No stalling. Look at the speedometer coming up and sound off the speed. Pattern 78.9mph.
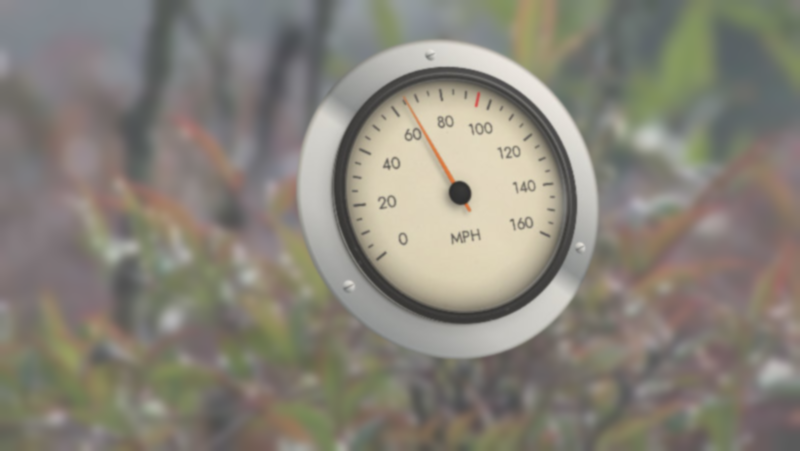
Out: 65mph
